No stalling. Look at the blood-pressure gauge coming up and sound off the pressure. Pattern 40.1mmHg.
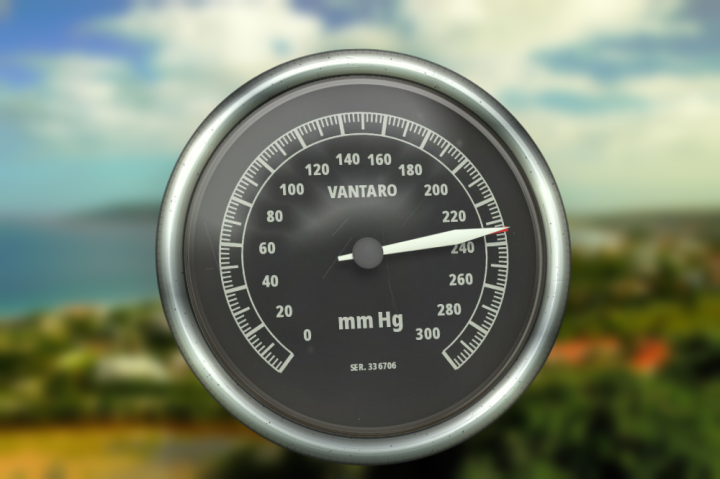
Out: 234mmHg
